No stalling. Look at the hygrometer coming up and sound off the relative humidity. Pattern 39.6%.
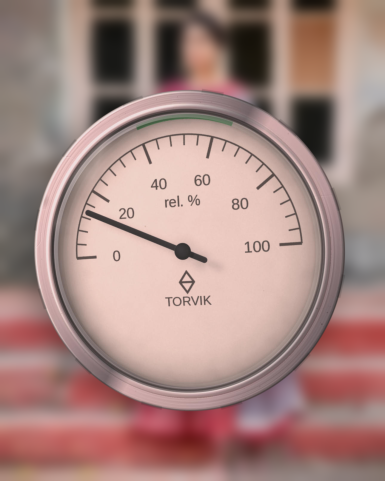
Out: 14%
